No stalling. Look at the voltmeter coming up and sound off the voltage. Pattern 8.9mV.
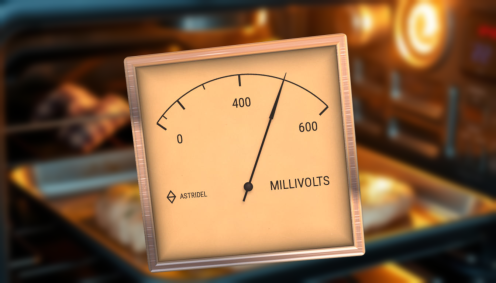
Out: 500mV
